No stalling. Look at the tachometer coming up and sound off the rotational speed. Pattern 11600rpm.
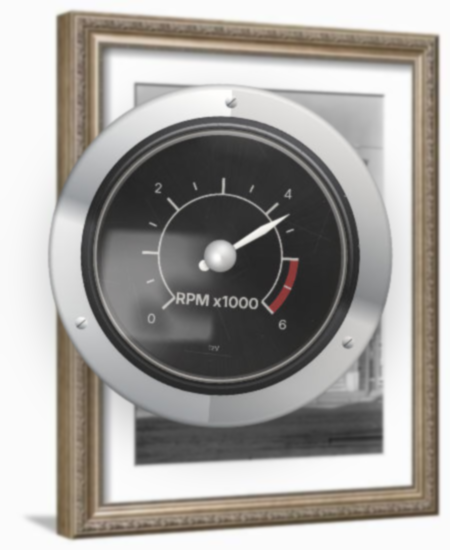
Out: 4250rpm
